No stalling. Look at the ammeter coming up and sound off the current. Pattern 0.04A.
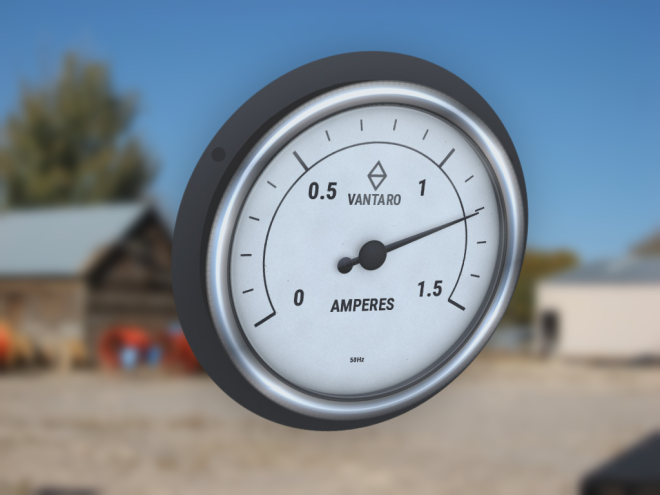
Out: 1.2A
